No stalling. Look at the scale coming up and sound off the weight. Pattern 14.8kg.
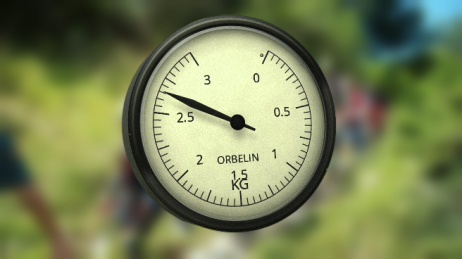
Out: 2.65kg
